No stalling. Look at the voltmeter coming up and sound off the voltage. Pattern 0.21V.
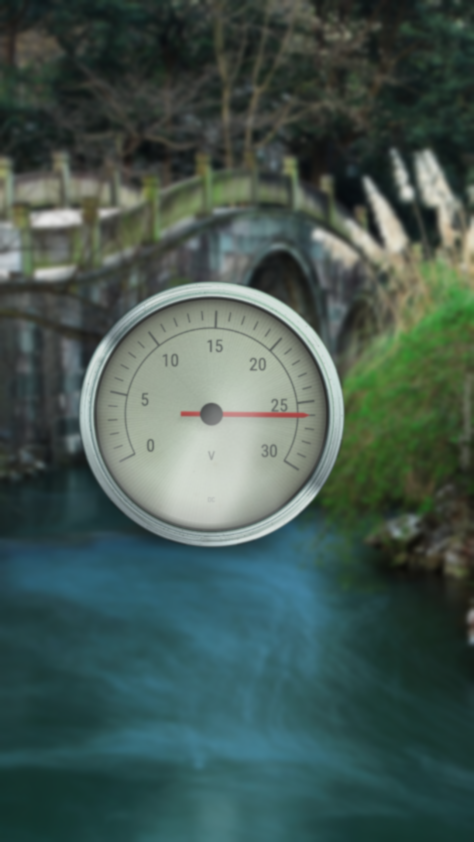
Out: 26V
